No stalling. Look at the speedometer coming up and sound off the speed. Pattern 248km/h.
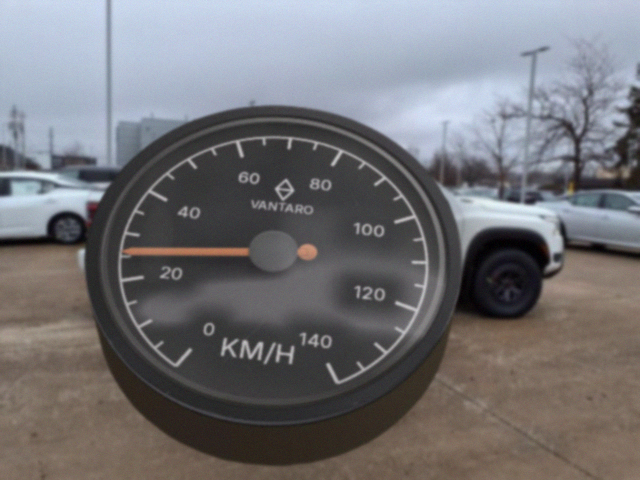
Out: 25km/h
